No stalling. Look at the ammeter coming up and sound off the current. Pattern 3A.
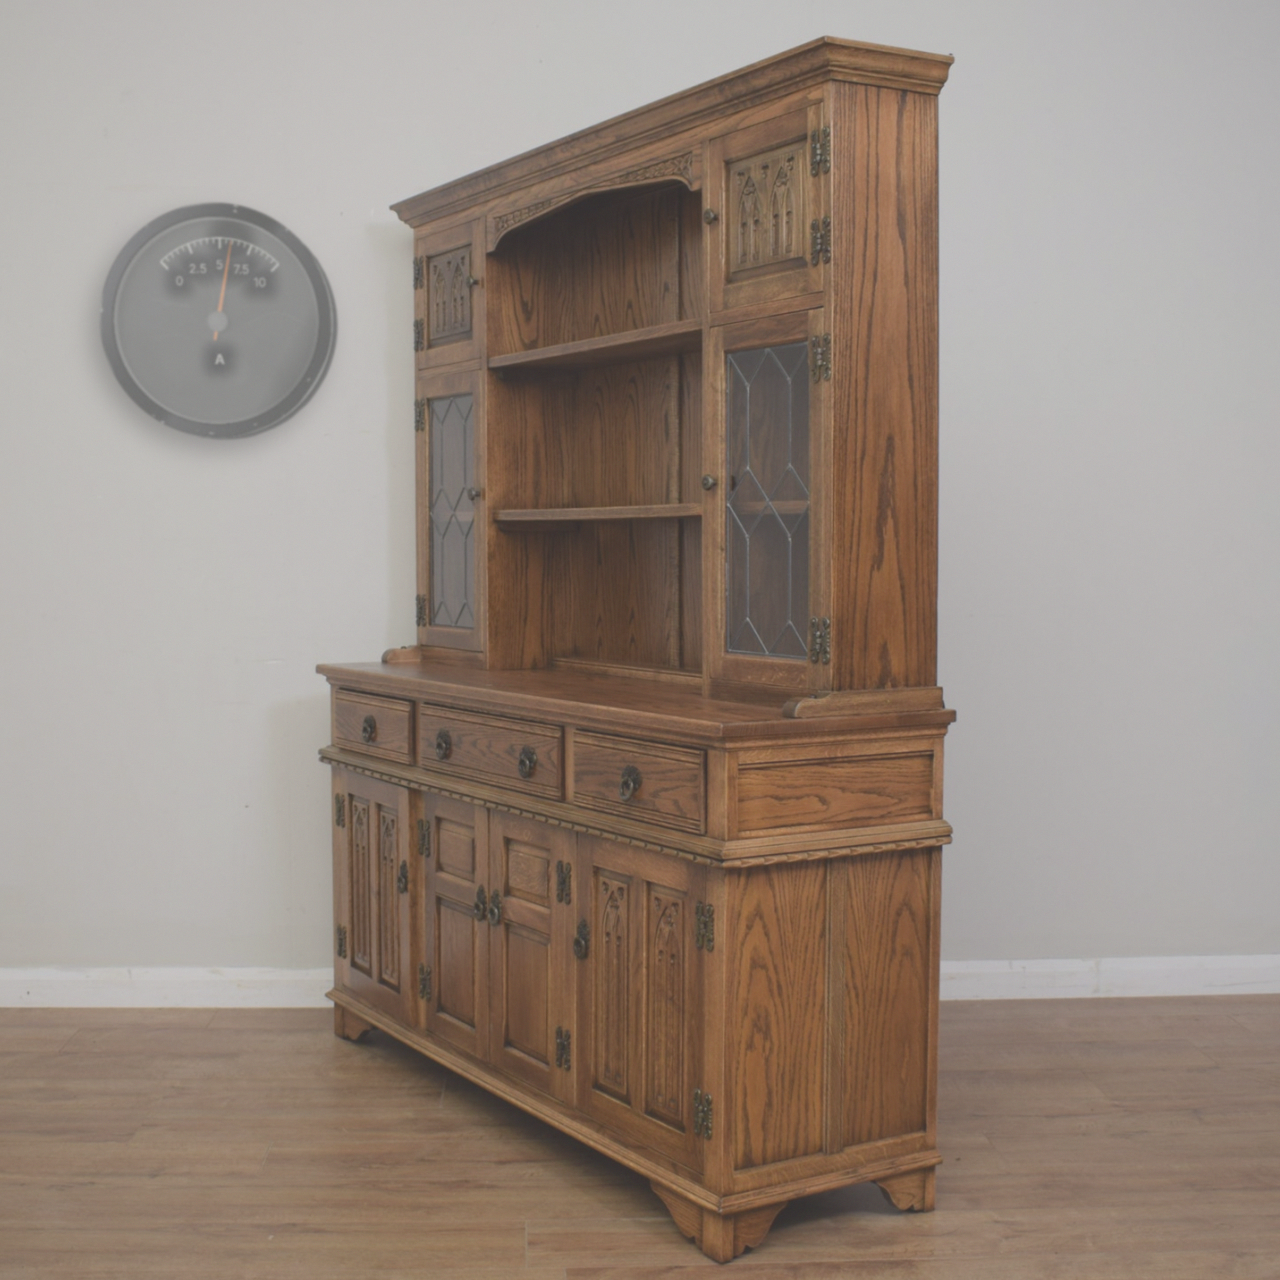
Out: 6A
